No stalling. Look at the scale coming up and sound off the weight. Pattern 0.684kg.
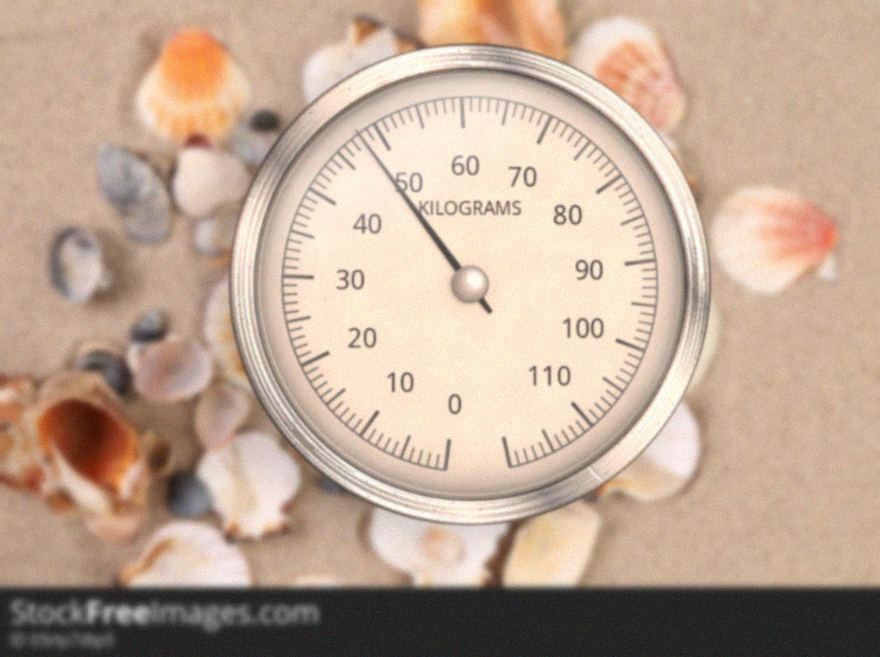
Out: 48kg
